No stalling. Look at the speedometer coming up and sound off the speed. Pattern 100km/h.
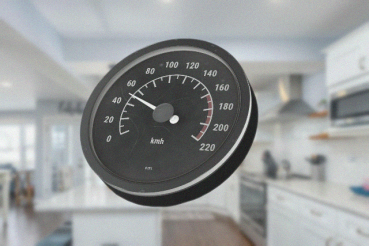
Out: 50km/h
